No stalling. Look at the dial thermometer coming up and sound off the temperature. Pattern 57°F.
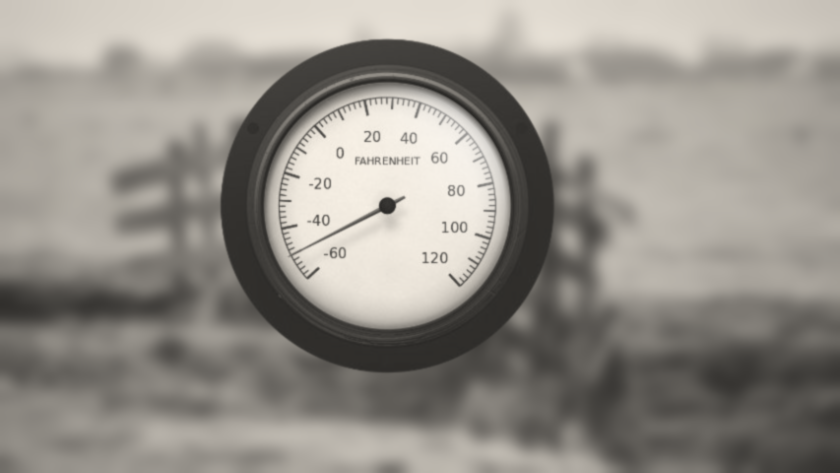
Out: -50°F
